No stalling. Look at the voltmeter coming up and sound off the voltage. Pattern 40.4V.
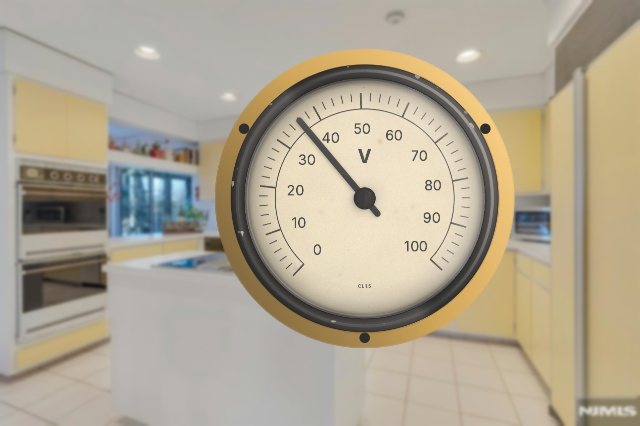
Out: 36V
